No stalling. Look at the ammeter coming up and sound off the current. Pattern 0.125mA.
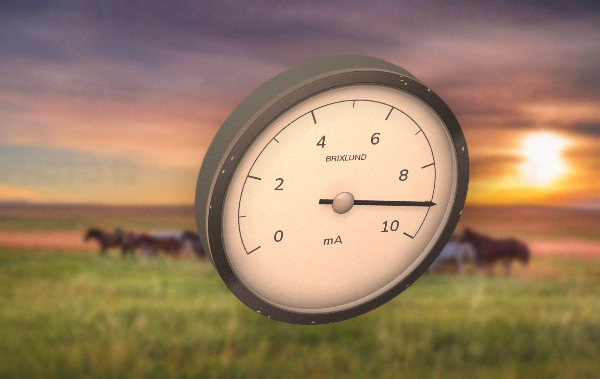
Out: 9mA
